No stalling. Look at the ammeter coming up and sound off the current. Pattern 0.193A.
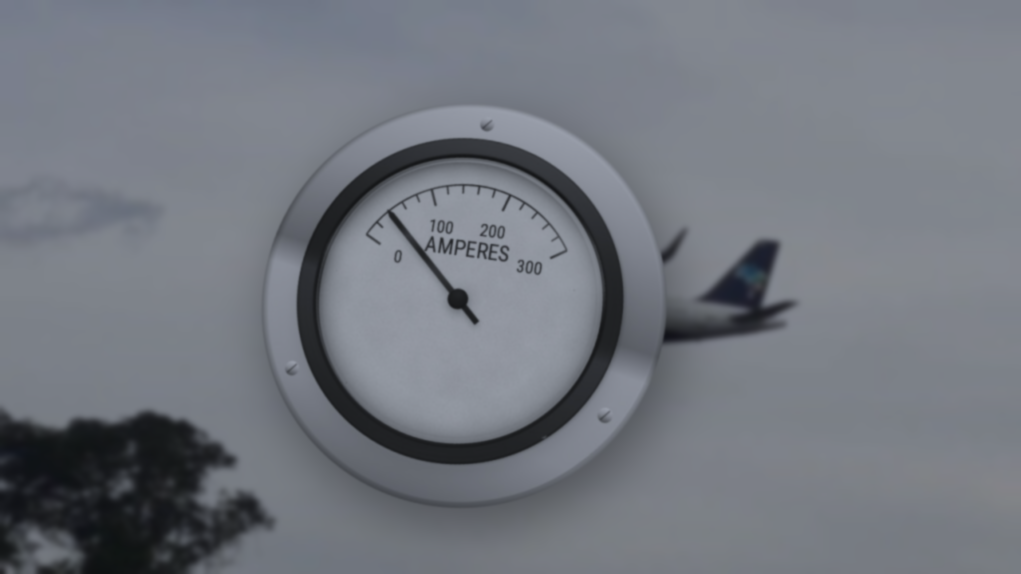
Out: 40A
